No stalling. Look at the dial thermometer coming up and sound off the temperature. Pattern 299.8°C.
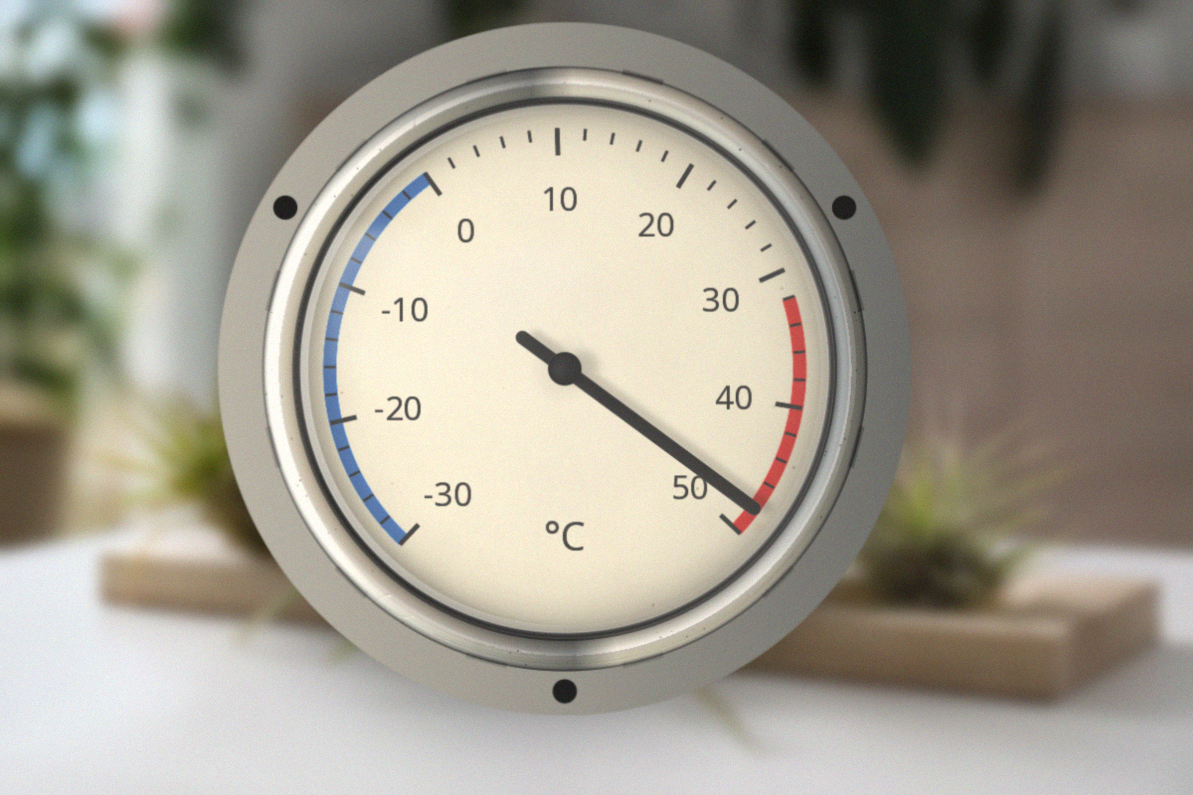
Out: 48°C
